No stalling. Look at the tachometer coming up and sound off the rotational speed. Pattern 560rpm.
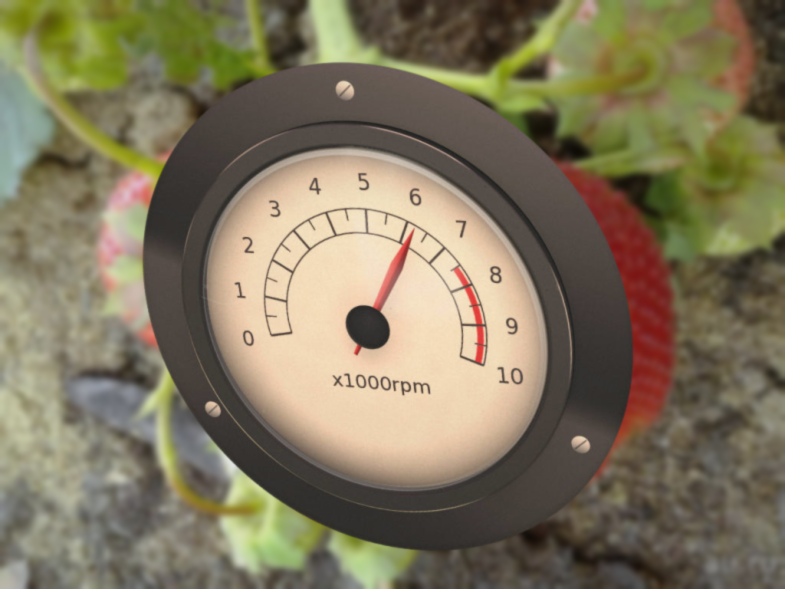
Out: 6250rpm
